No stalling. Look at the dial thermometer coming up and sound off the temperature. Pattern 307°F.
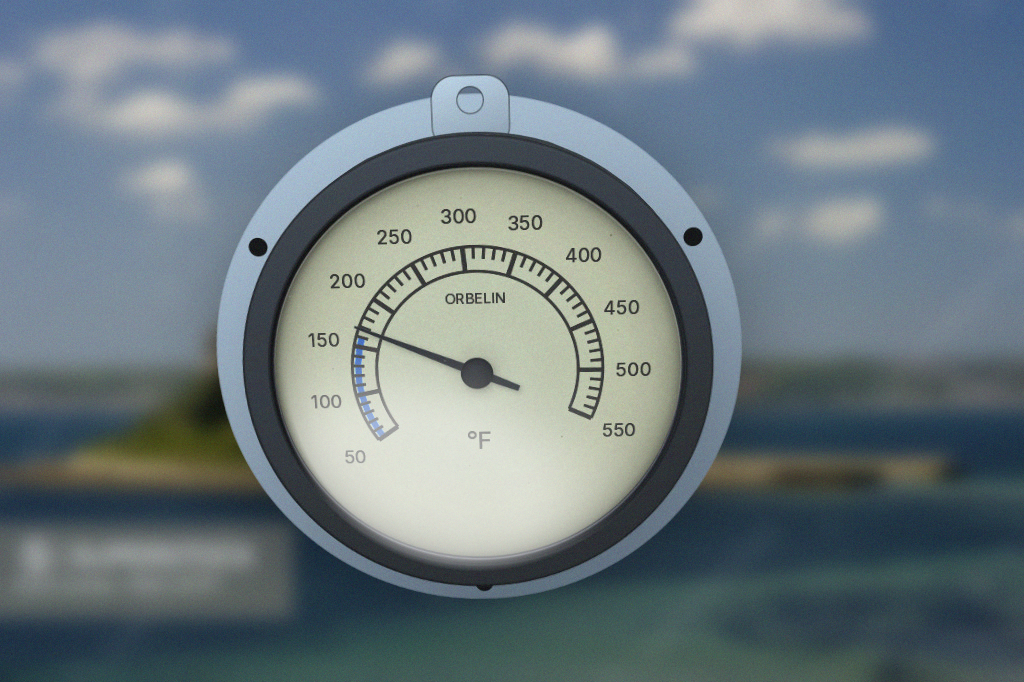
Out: 170°F
